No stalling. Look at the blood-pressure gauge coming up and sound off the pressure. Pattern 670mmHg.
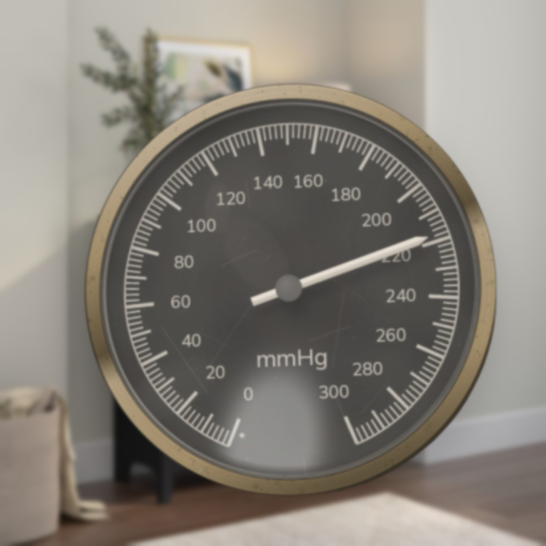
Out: 218mmHg
